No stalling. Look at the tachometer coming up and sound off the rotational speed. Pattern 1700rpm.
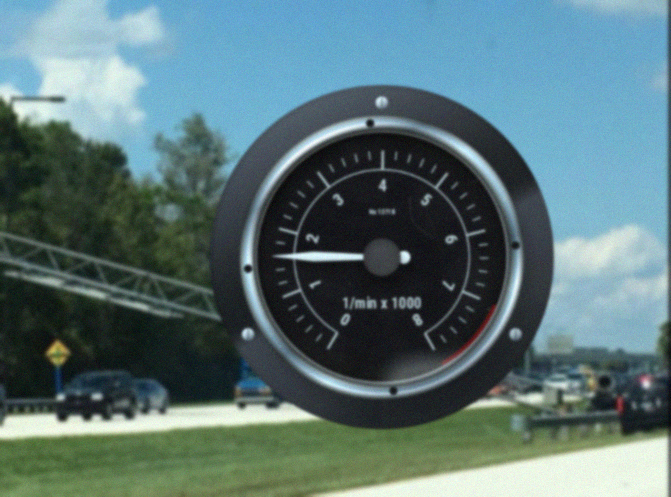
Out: 1600rpm
